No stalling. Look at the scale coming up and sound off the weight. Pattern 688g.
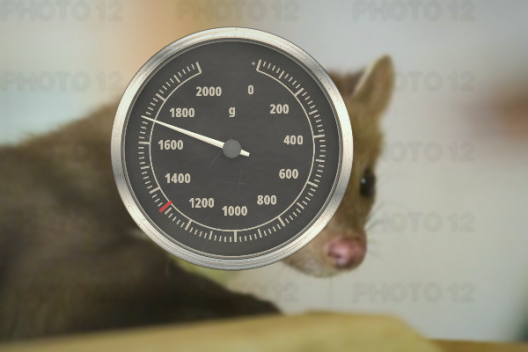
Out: 1700g
